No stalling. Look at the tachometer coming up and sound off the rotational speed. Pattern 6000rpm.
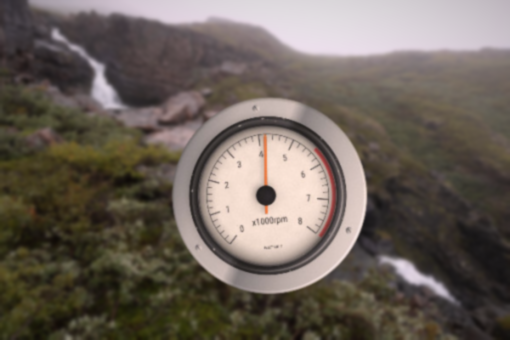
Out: 4200rpm
